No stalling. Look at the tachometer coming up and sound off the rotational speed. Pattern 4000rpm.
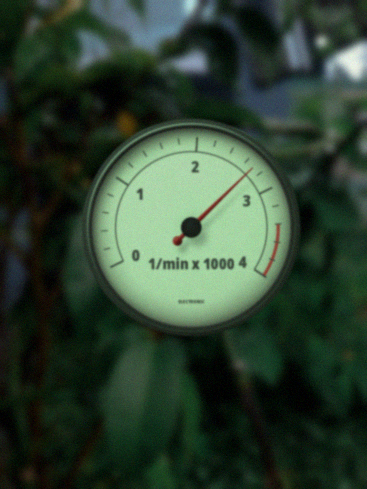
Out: 2700rpm
